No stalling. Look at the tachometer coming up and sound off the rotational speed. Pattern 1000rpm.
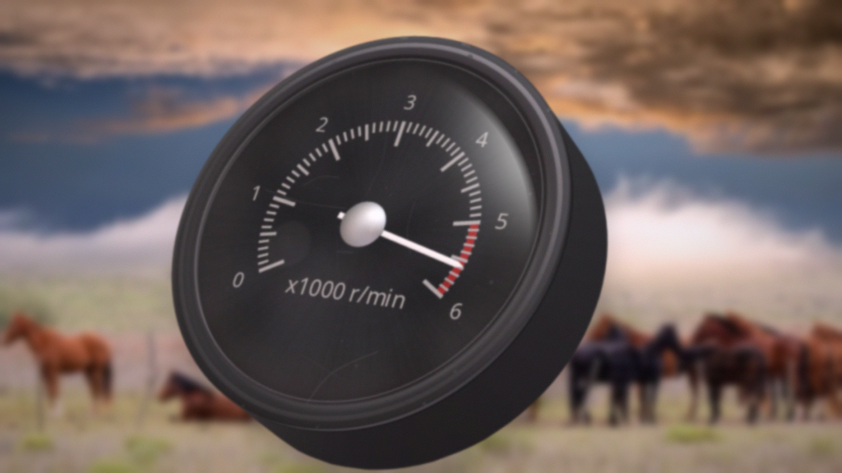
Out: 5600rpm
